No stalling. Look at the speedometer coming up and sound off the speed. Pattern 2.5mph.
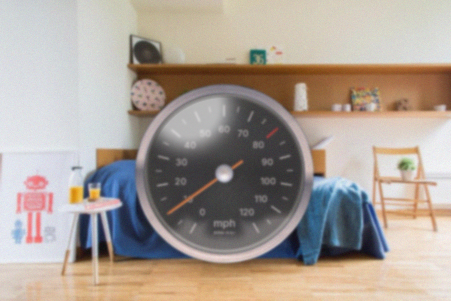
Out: 10mph
